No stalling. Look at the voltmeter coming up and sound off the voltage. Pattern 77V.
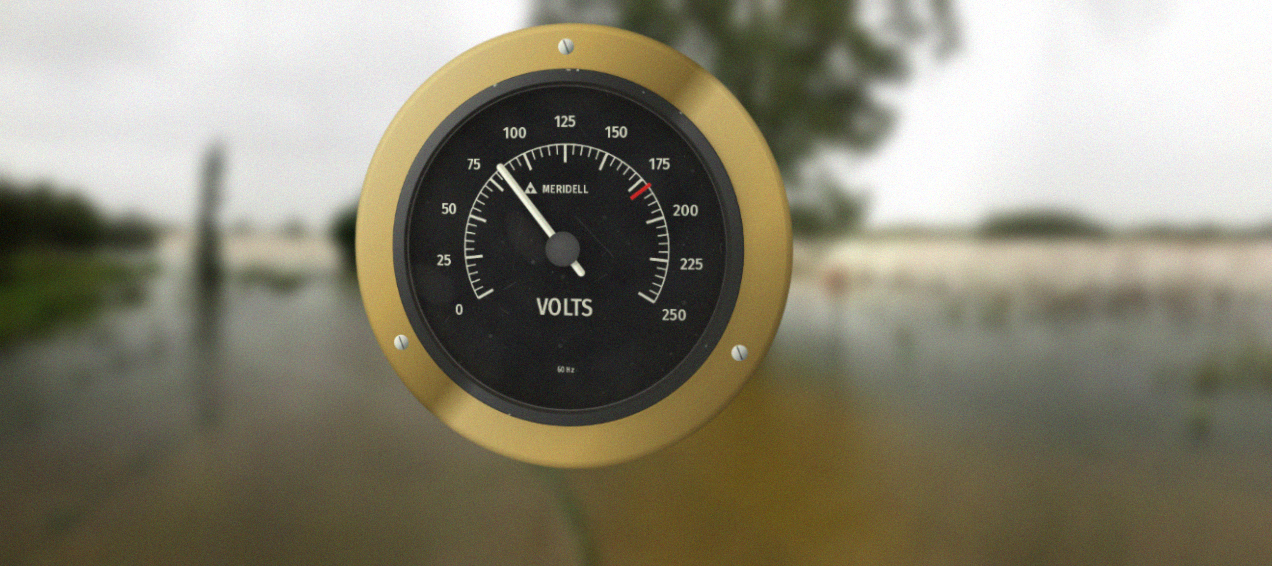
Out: 85V
